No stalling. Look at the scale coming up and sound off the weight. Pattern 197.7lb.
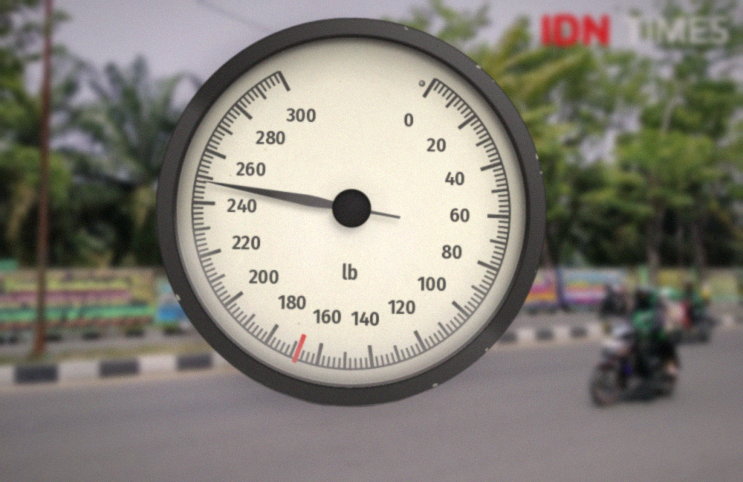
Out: 248lb
